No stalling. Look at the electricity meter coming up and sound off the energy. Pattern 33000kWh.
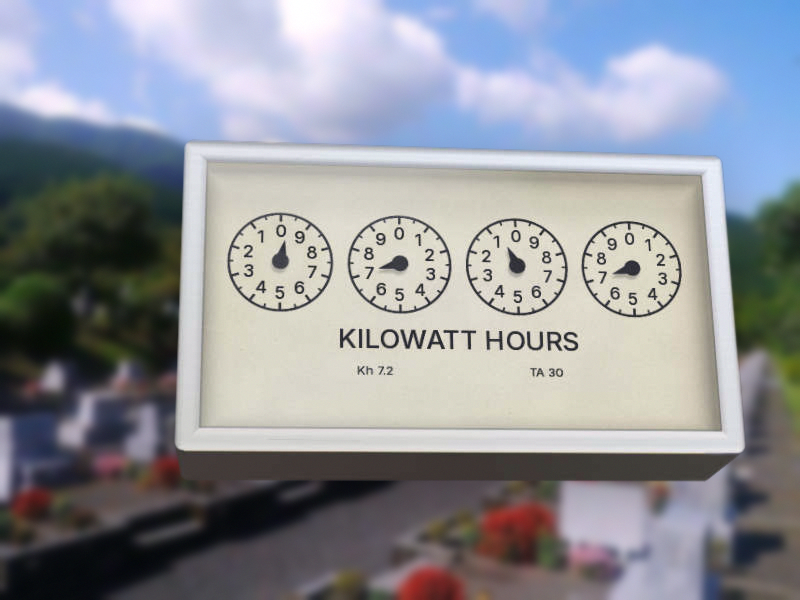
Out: 9707kWh
